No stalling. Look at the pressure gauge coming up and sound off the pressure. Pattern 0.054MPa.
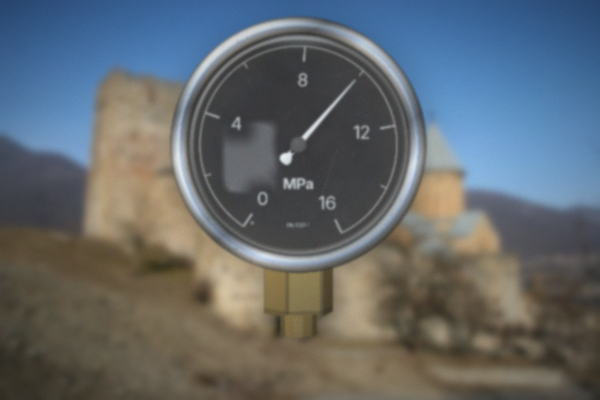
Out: 10MPa
